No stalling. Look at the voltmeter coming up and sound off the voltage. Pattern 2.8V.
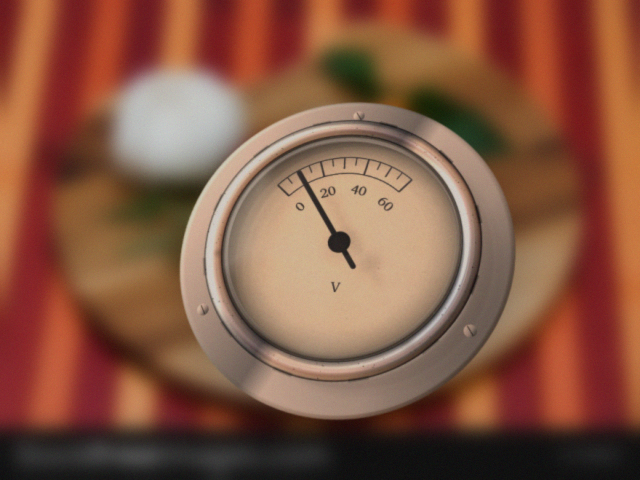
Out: 10V
